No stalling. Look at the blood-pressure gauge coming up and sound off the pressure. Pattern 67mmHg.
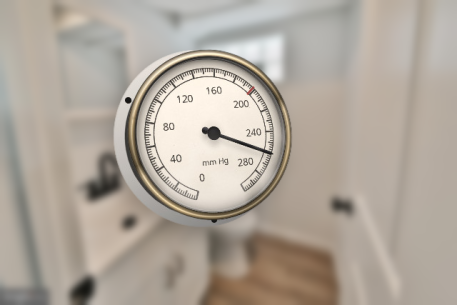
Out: 260mmHg
